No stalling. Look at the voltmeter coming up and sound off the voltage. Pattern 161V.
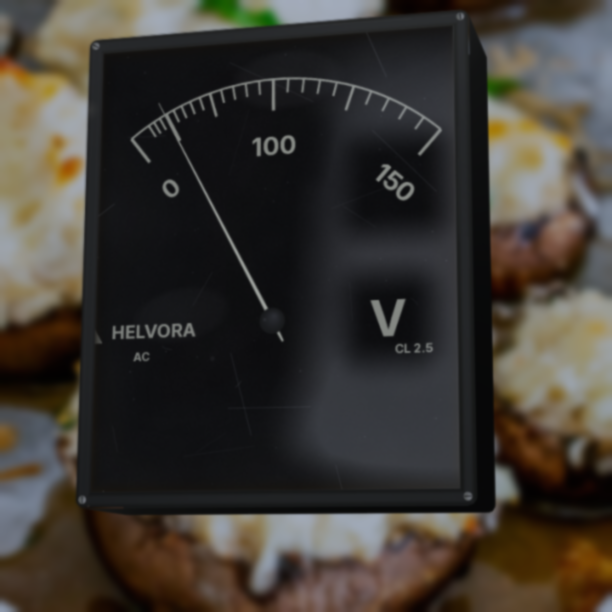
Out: 50V
